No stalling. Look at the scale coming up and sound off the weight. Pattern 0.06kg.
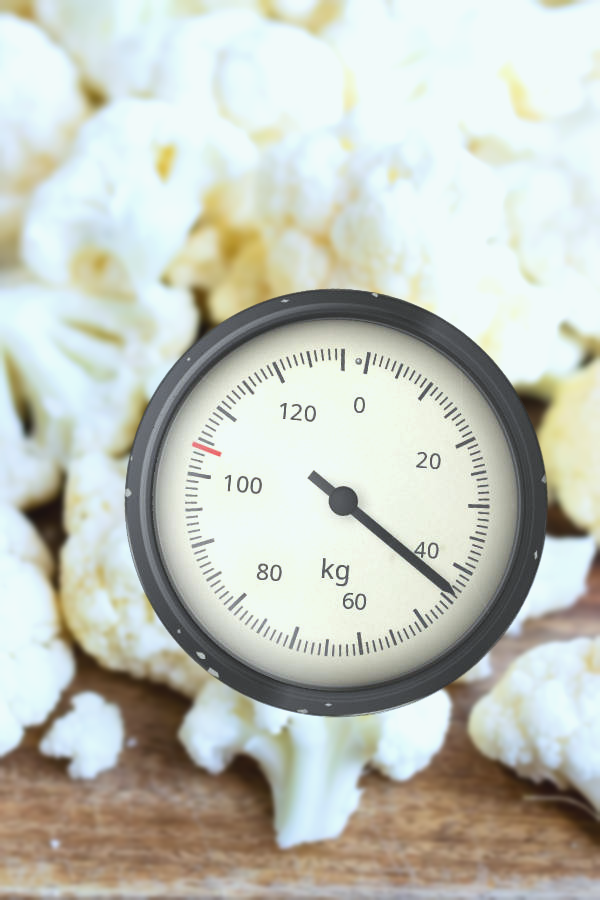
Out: 44kg
